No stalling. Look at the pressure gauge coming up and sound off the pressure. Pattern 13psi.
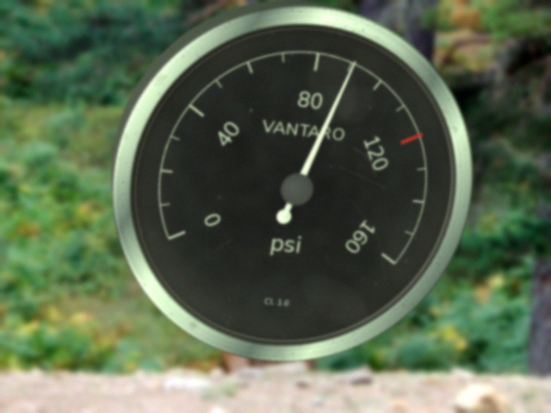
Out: 90psi
